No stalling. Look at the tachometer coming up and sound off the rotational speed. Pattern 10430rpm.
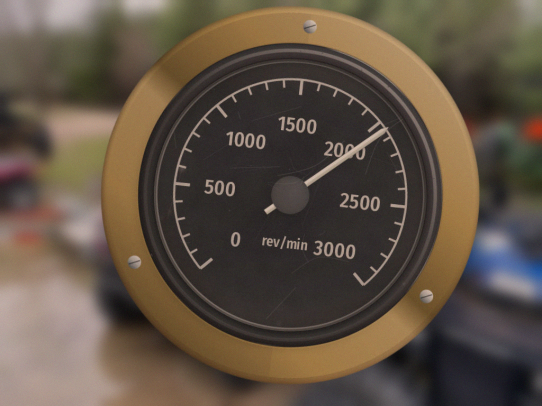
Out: 2050rpm
